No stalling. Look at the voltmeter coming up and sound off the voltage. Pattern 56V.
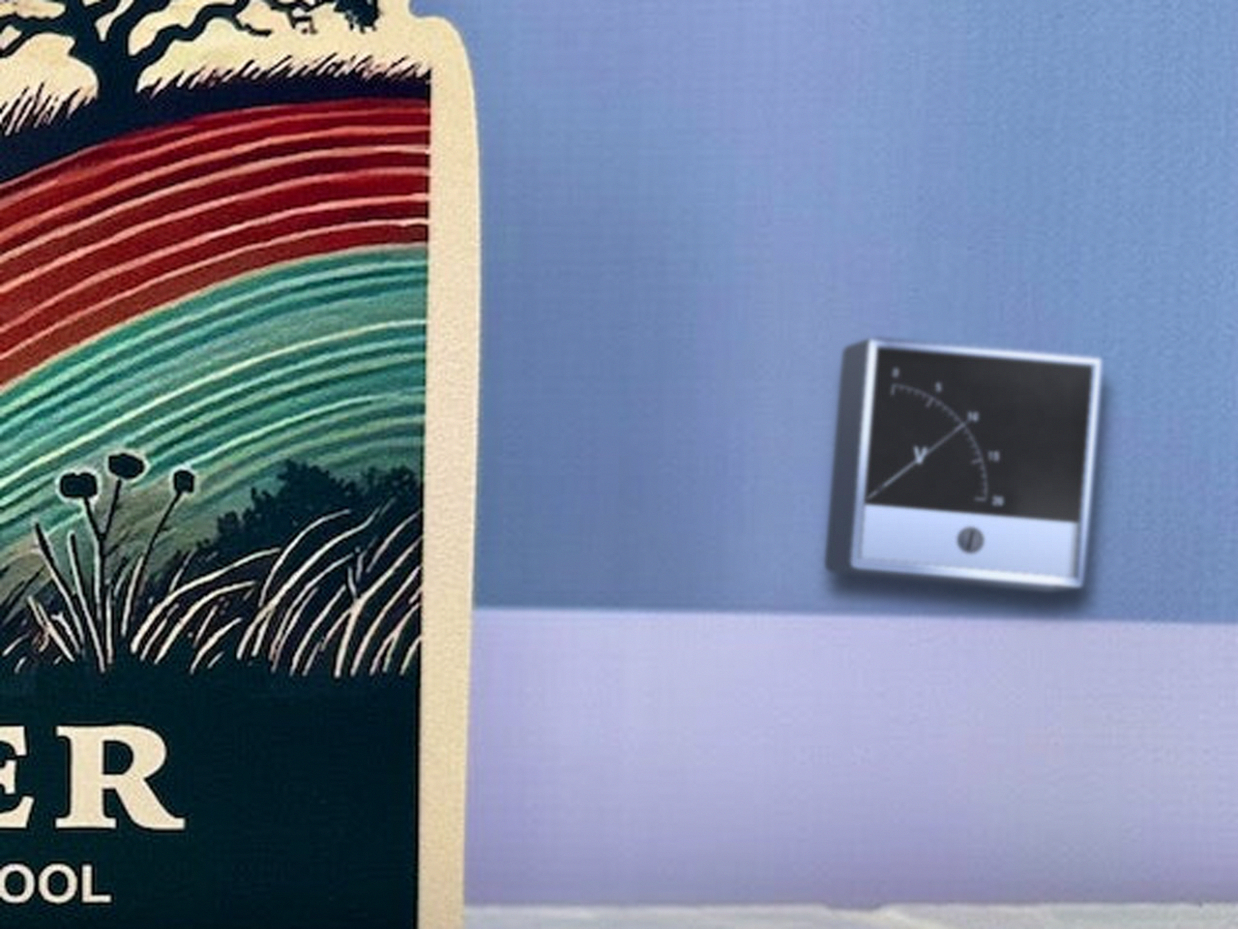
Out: 10V
